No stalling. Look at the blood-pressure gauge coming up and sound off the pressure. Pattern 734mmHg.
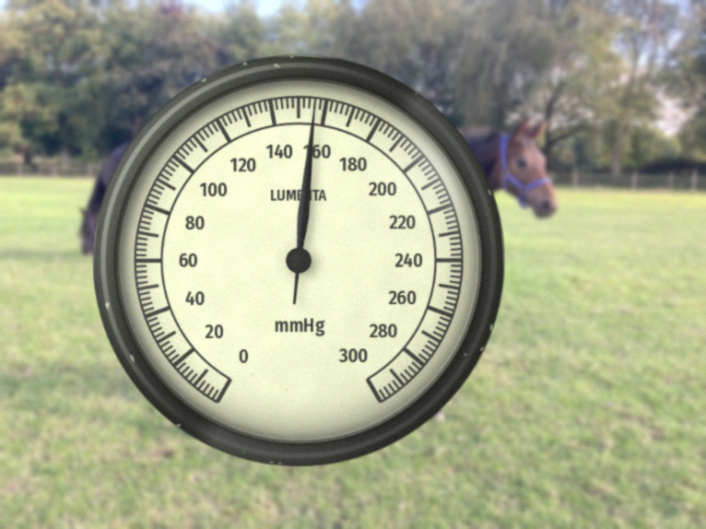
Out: 156mmHg
